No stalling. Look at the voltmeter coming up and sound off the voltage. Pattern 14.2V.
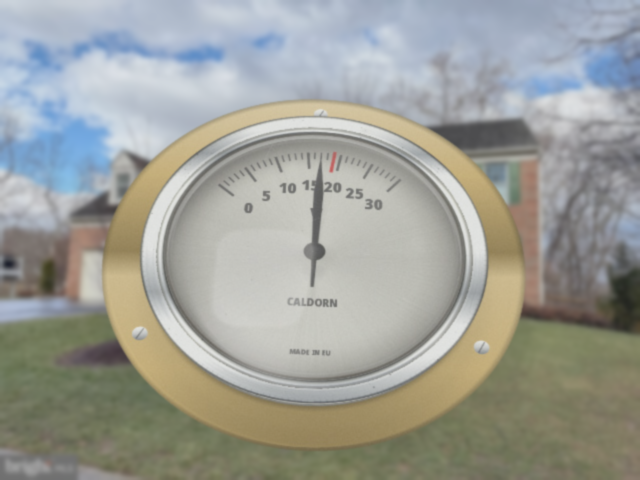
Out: 17V
